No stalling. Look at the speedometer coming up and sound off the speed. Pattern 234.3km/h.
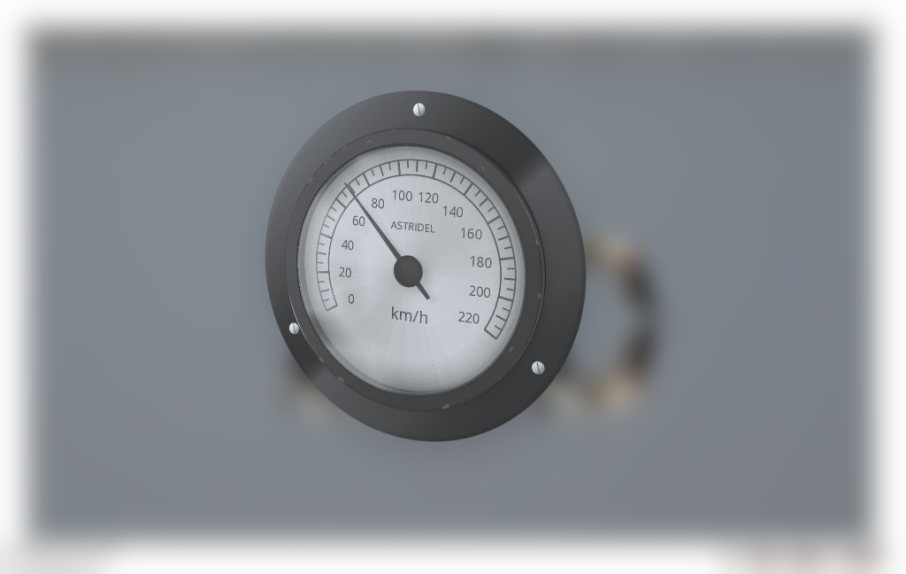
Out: 70km/h
